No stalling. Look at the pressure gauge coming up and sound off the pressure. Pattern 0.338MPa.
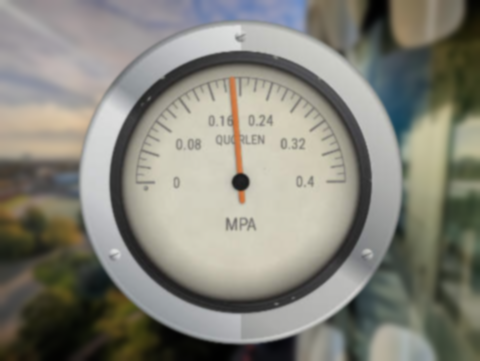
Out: 0.19MPa
